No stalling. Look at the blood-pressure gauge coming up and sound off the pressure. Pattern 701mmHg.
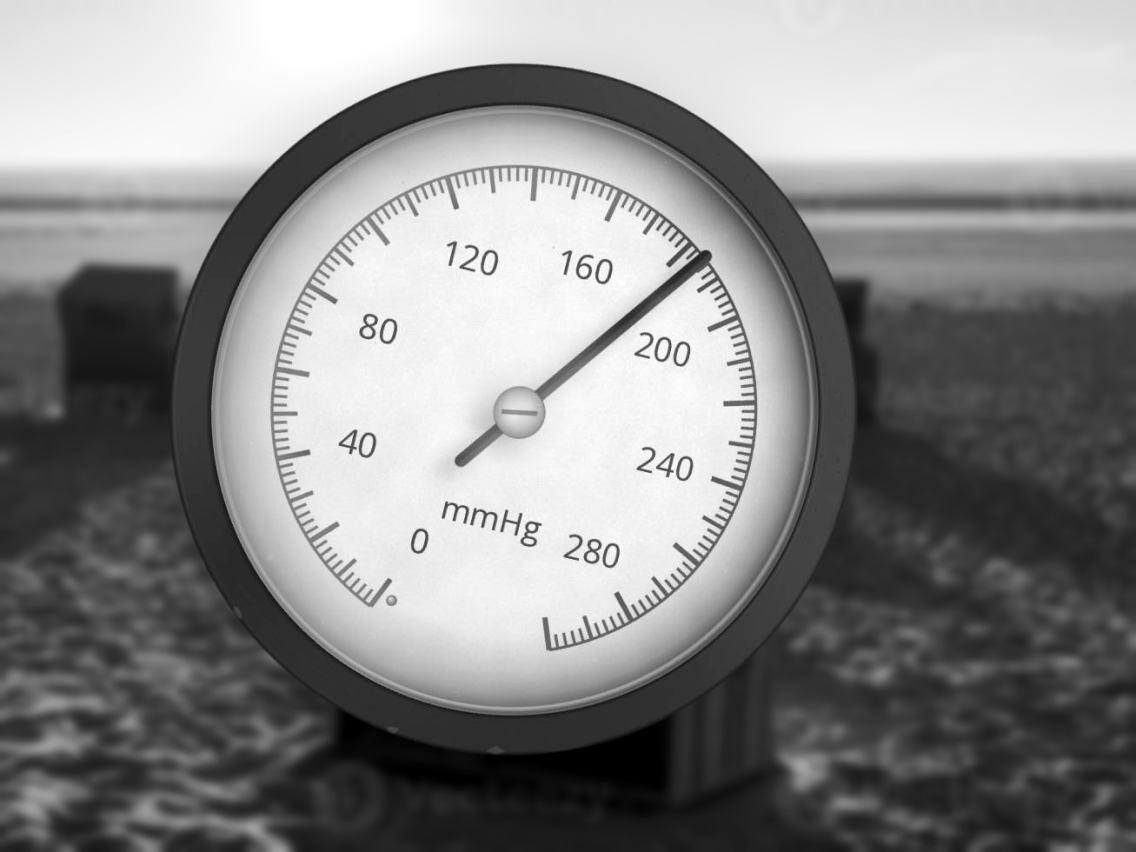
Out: 184mmHg
